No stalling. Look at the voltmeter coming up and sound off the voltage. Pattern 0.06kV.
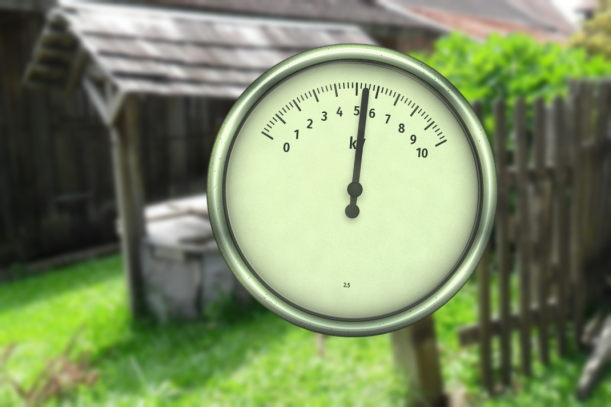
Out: 5.4kV
